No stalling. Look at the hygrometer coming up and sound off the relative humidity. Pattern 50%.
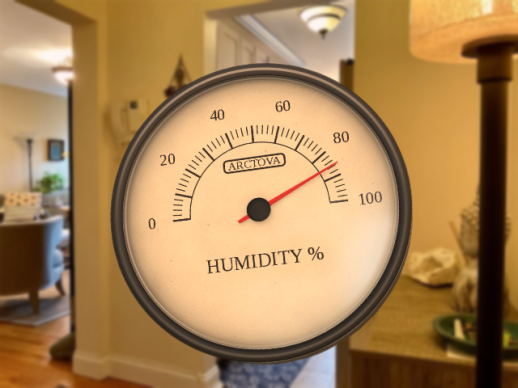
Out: 86%
